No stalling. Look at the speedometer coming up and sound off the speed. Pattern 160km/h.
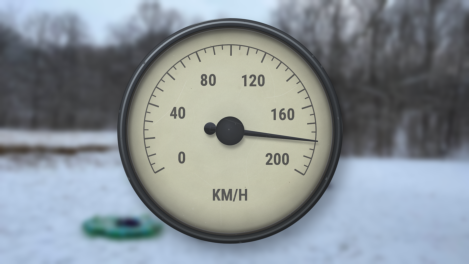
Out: 180km/h
